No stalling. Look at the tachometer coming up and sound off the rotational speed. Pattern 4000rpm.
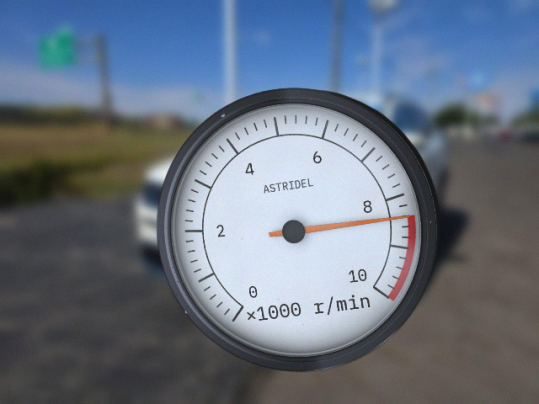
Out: 8400rpm
